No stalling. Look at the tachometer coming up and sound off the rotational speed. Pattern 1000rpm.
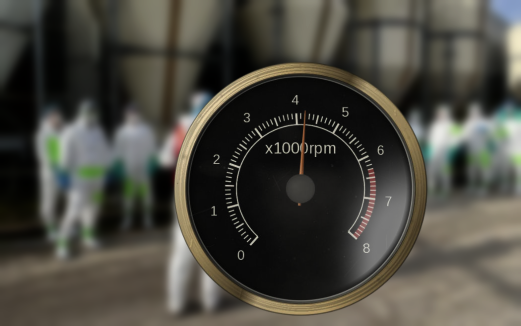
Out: 4200rpm
